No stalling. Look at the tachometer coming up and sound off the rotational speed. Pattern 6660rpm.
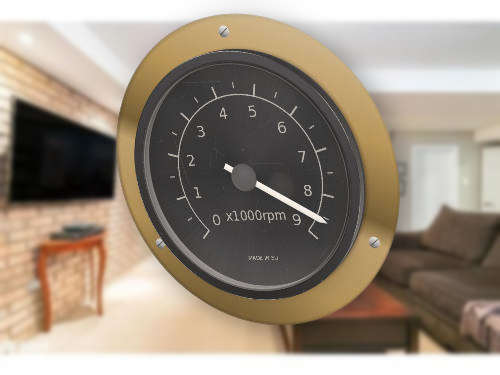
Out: 8500rpm
